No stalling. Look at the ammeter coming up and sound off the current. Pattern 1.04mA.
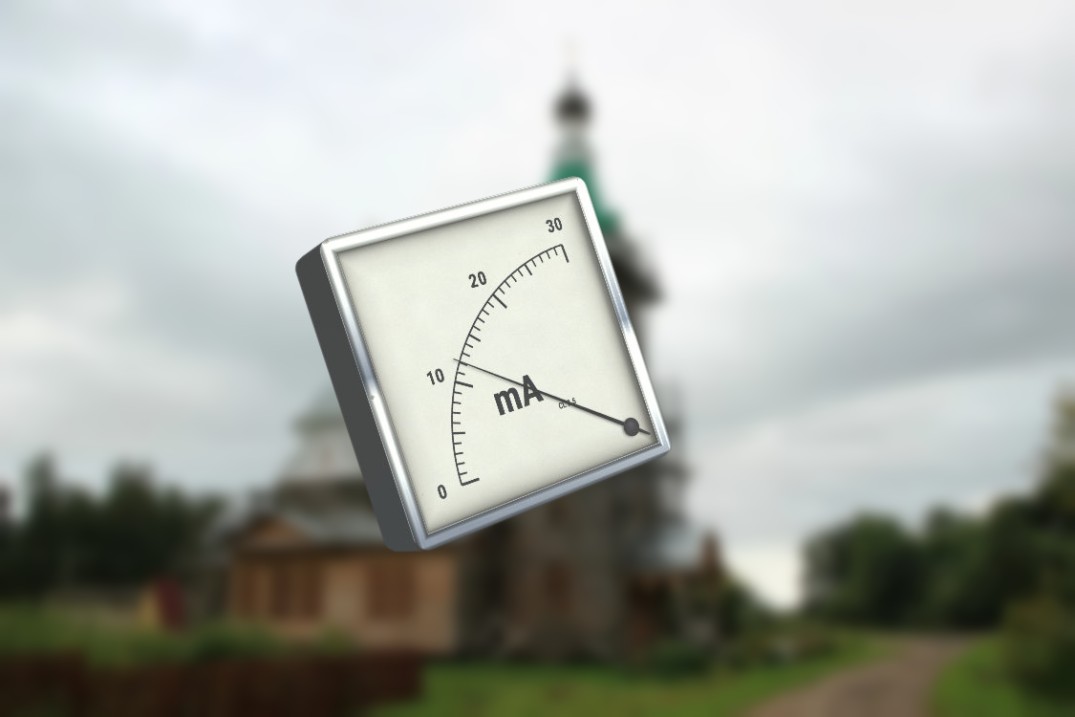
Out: 12mA
